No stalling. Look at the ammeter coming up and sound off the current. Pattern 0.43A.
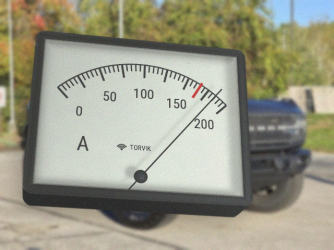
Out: 185A
